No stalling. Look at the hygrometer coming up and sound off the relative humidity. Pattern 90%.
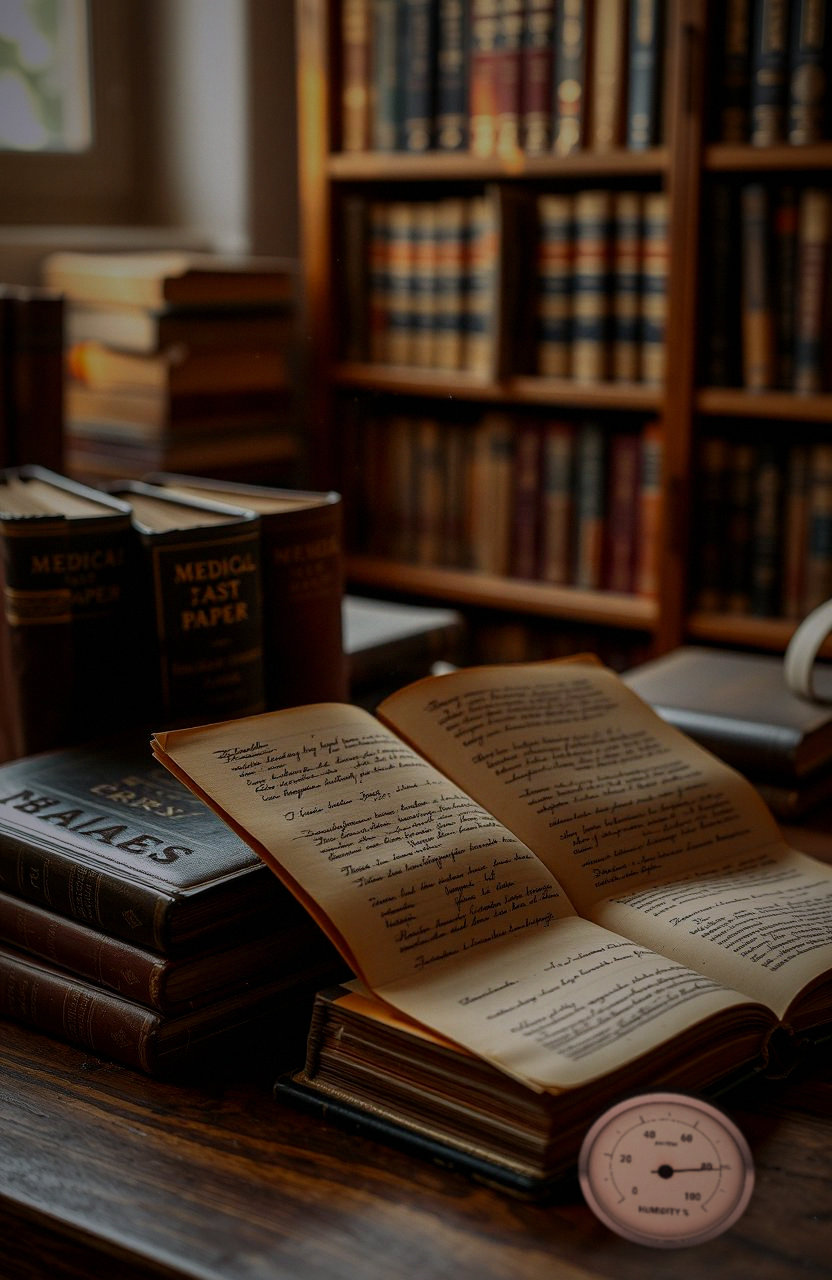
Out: 80%
